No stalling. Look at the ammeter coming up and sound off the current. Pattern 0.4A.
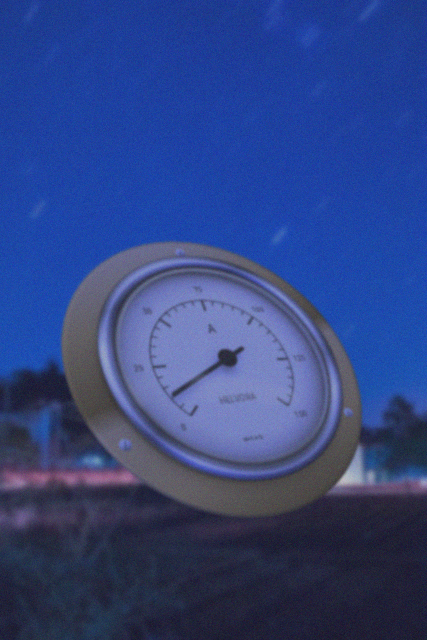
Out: 10A
